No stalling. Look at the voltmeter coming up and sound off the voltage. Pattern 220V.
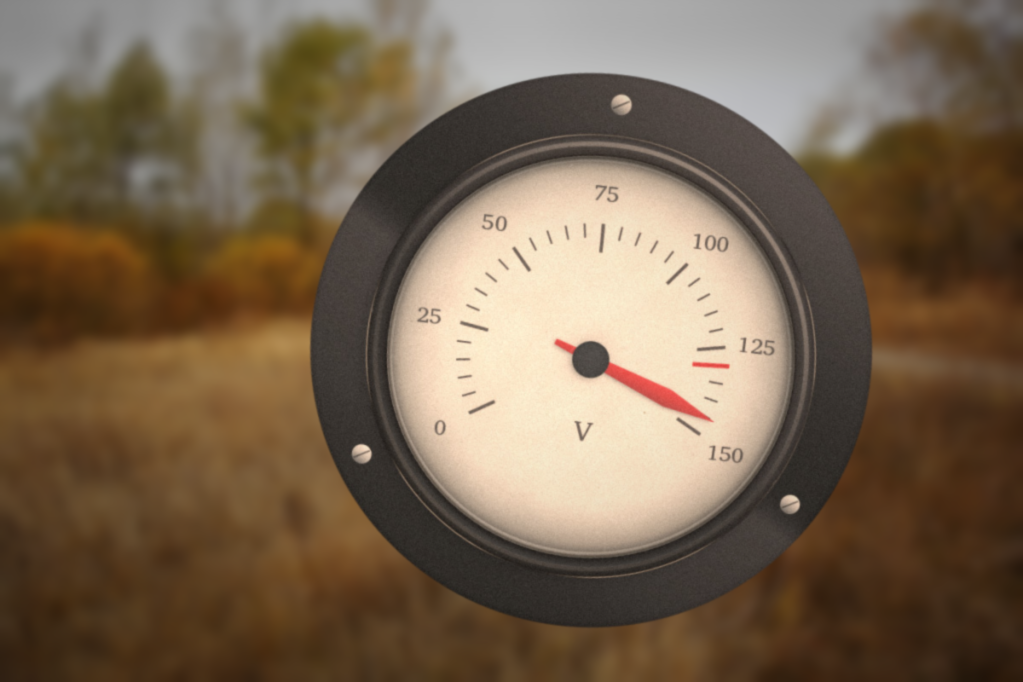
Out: 145V
